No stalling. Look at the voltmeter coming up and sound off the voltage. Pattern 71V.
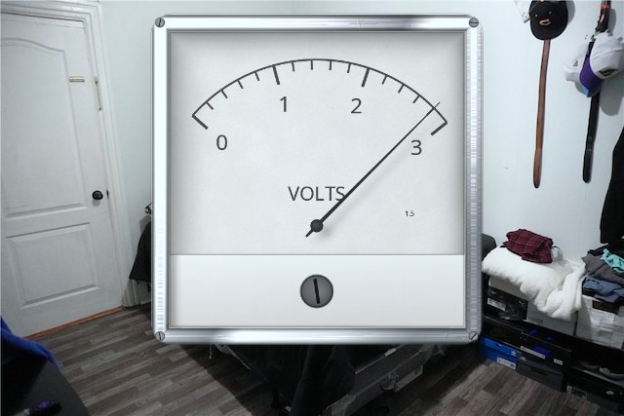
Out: 2.8V
